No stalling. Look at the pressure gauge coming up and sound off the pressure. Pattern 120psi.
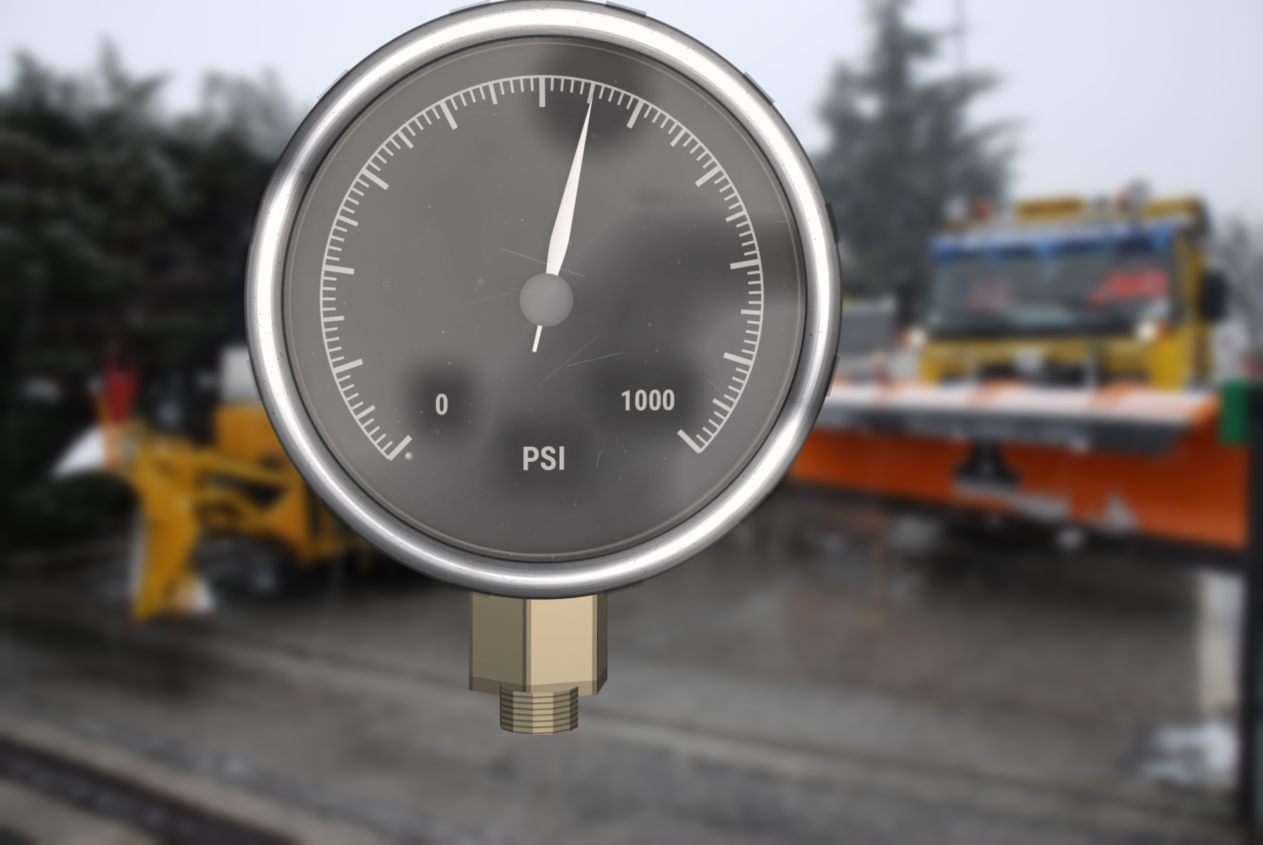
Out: 550psi
